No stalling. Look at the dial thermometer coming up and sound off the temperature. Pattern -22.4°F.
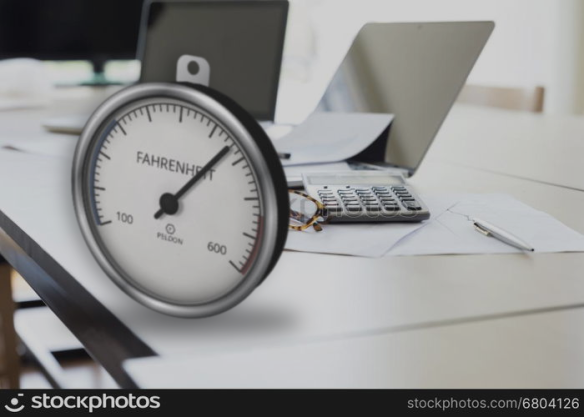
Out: 430°F
